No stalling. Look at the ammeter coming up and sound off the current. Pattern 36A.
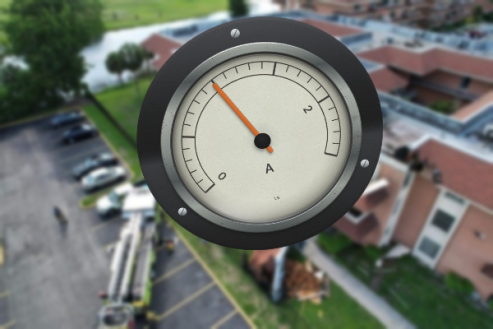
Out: 1A
